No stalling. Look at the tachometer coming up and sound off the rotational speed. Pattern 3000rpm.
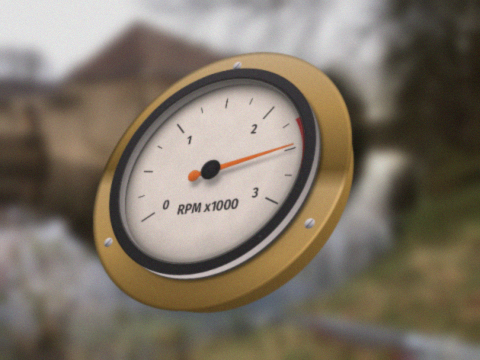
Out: 2500rpm
